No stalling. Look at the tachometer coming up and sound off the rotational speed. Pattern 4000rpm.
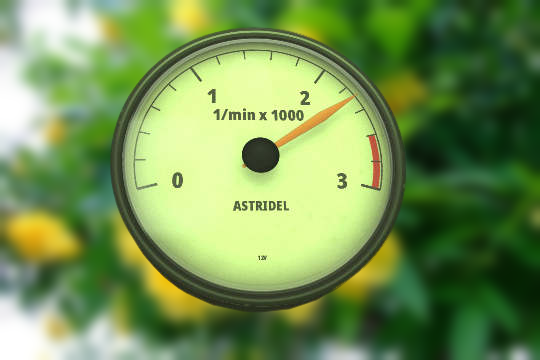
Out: 2300rpm
